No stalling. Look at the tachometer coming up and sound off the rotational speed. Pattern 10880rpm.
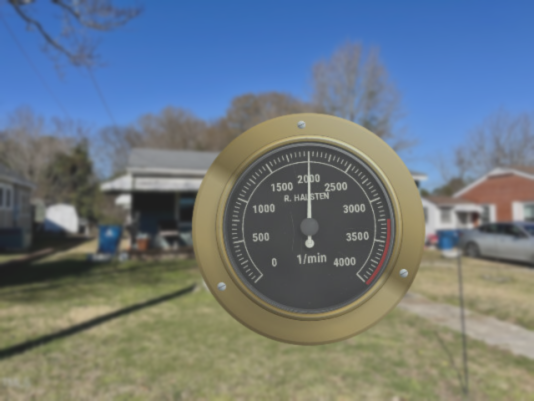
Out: 2000rpm
